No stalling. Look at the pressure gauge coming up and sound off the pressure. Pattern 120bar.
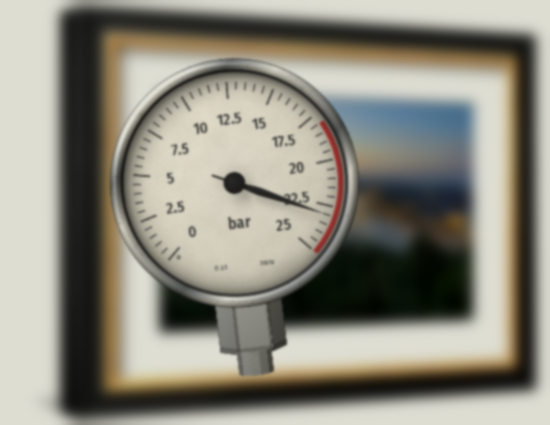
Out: 23bar
